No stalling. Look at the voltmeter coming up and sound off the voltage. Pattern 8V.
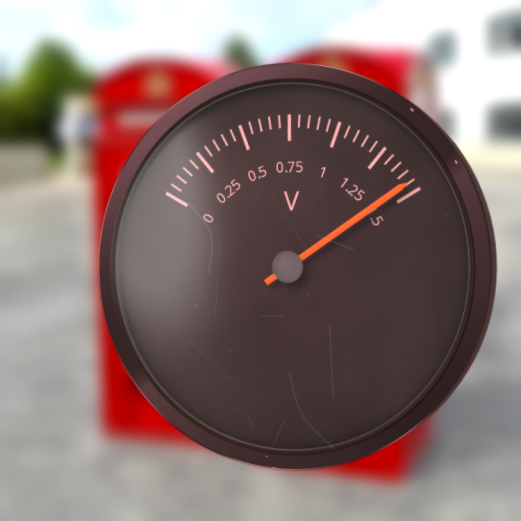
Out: 1.45V
